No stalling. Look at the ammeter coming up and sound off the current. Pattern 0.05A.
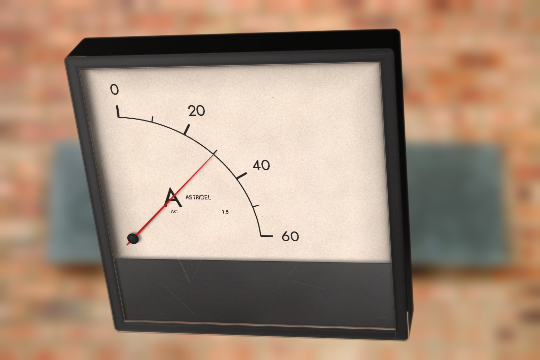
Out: 30A
